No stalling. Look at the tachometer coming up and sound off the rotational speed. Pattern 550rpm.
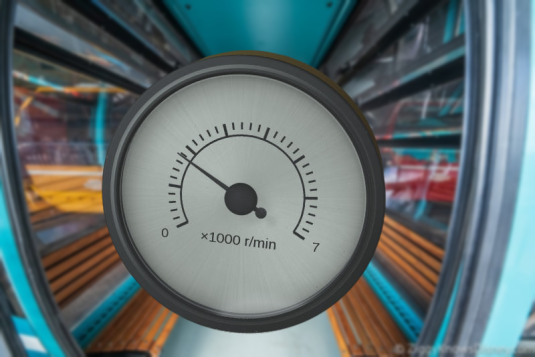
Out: 1800rpm
